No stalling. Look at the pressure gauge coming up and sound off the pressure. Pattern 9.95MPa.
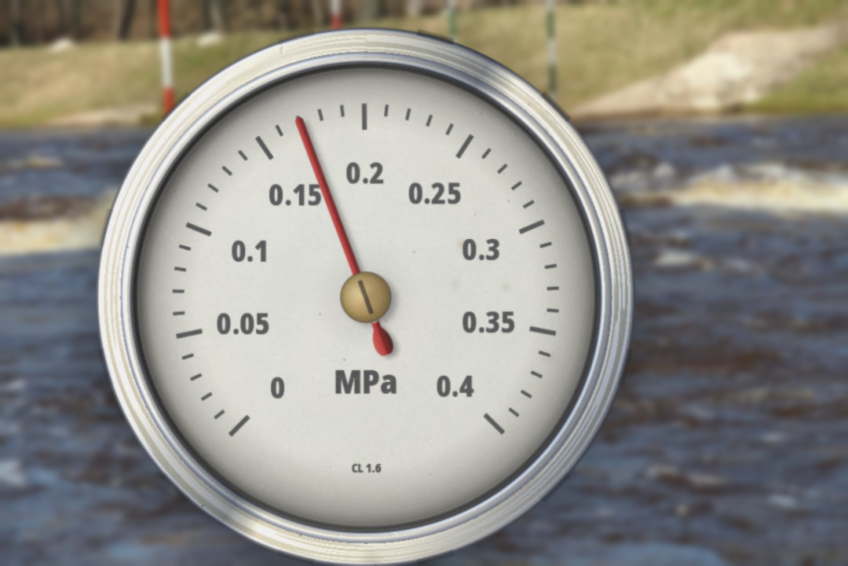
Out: 0.17MPa
